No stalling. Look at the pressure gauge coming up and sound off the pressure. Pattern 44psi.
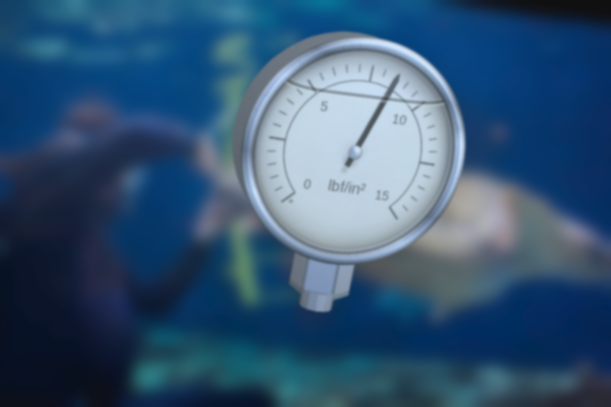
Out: 8.5psi
